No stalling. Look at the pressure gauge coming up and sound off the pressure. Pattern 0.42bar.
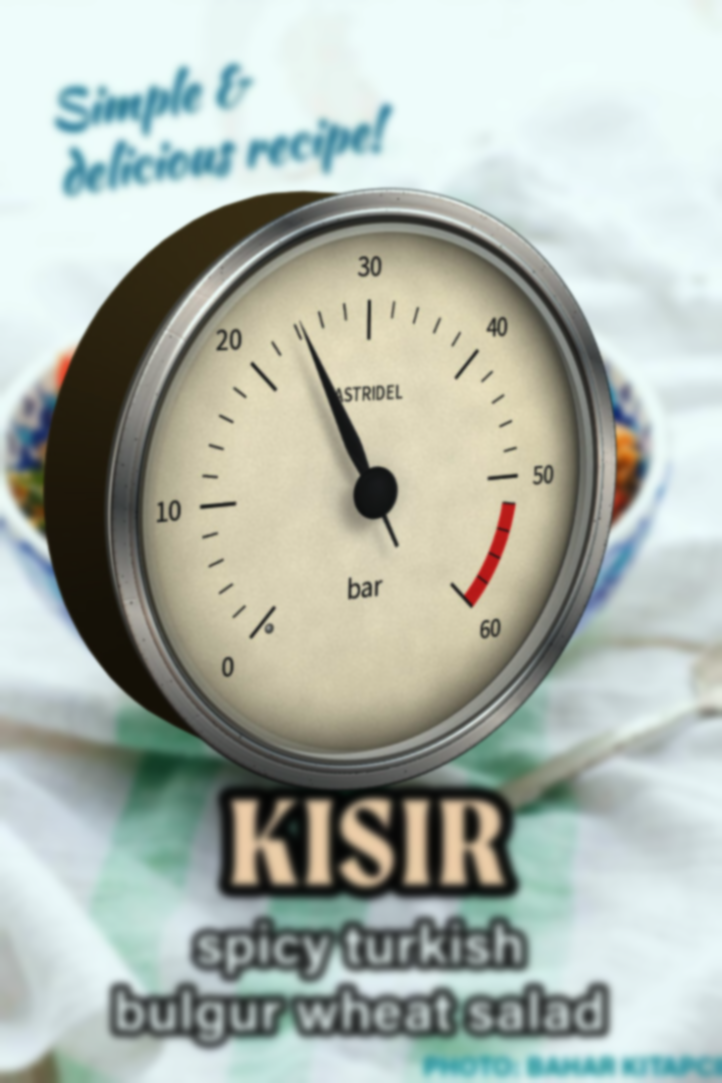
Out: 24bar
